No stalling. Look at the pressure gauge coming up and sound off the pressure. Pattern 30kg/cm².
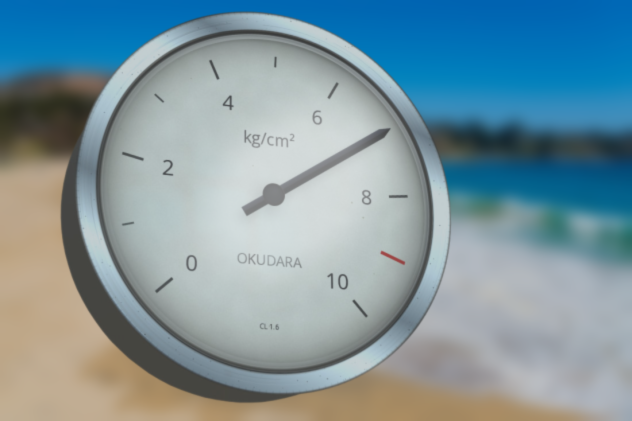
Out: 7kg/cm²
